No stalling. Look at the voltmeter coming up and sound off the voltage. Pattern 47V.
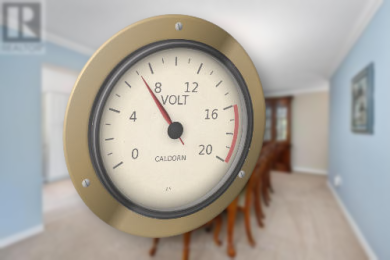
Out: 7V
